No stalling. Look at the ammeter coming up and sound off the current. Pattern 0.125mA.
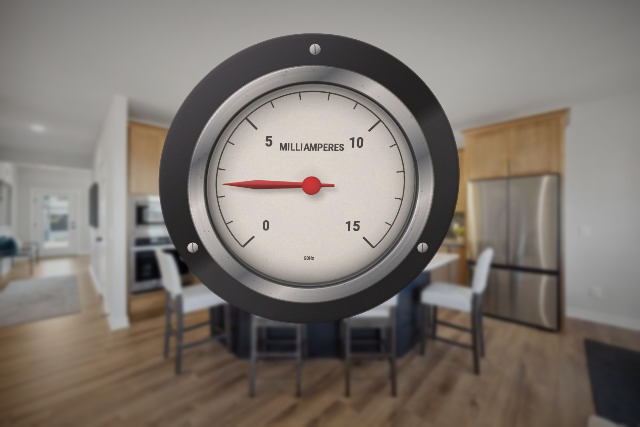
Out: 2.5mA
